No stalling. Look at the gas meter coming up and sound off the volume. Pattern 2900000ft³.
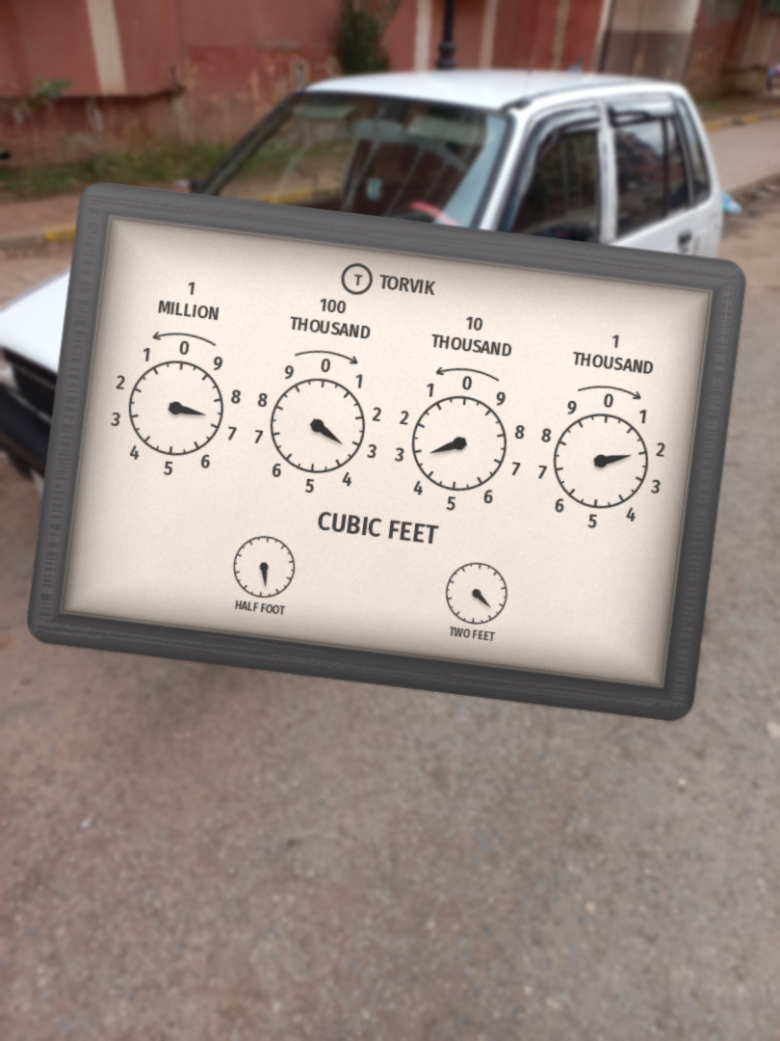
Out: 733200ft³
